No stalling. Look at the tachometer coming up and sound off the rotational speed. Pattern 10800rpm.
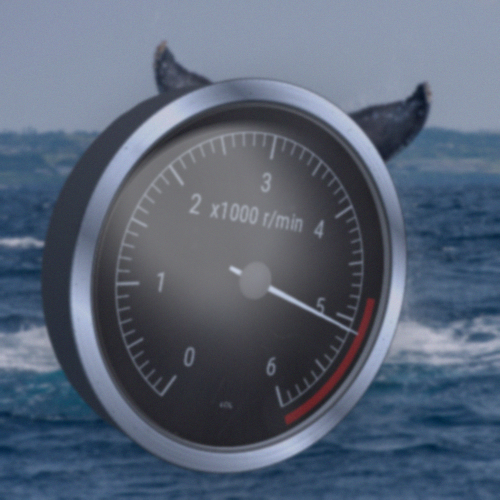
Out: 5100rpm
